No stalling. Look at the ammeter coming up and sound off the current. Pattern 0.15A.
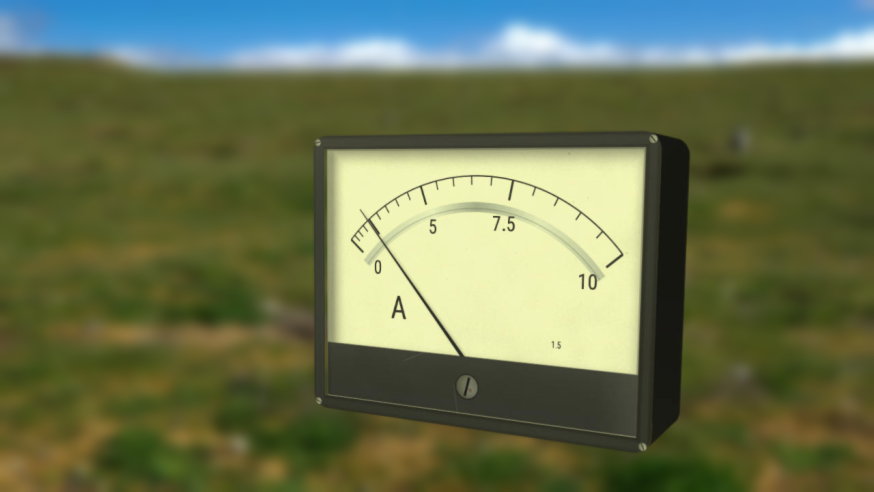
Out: 2.5A
